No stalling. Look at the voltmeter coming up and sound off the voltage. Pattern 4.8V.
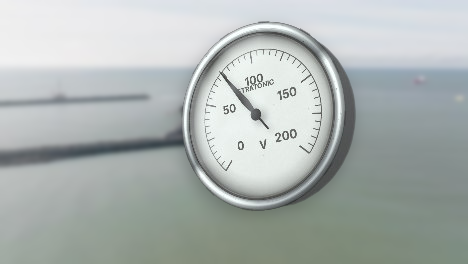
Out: 75V
